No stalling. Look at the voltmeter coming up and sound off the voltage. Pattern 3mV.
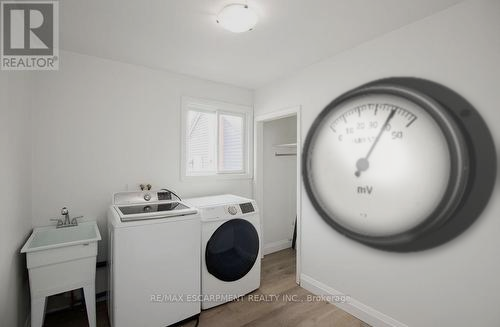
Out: 40mV
